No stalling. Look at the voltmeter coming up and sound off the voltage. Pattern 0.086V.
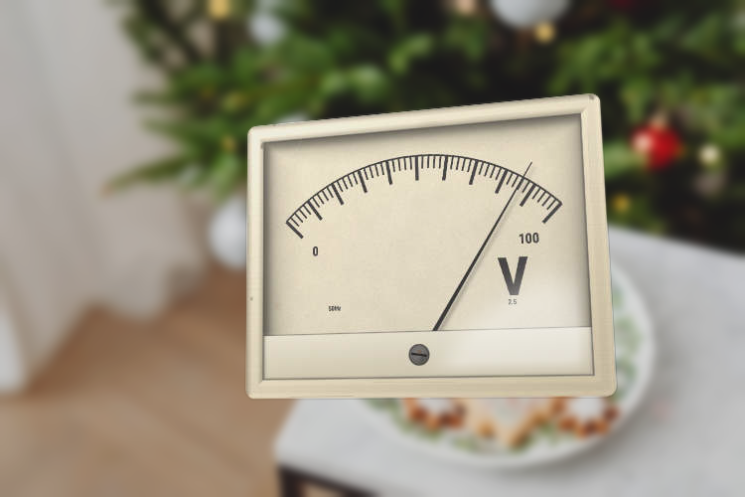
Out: 86V
